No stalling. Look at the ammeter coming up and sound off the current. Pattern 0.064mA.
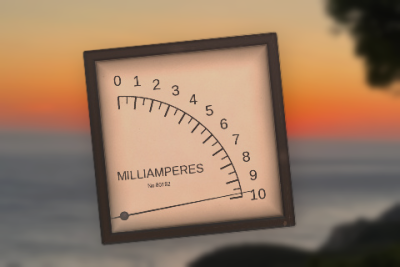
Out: 9.75mA
